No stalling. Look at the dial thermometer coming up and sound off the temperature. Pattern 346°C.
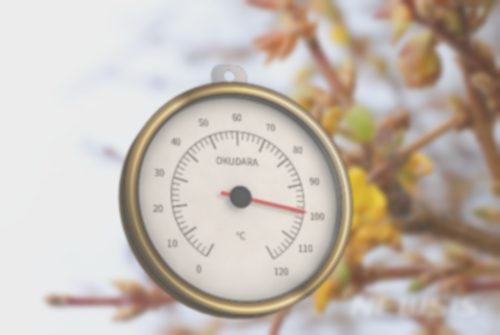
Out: 100°C
